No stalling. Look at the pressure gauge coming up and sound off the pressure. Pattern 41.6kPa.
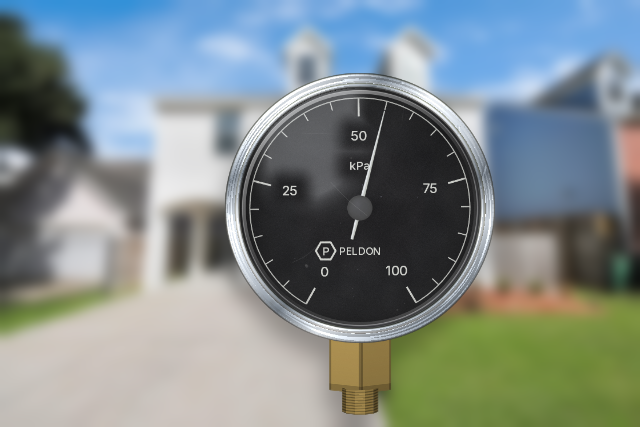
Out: 55kPa
